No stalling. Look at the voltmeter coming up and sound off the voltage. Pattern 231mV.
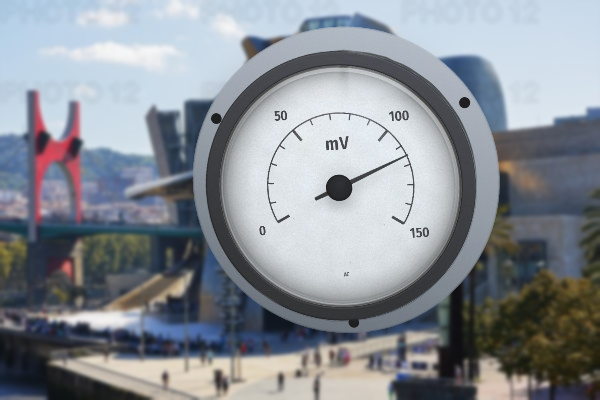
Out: 115mV
